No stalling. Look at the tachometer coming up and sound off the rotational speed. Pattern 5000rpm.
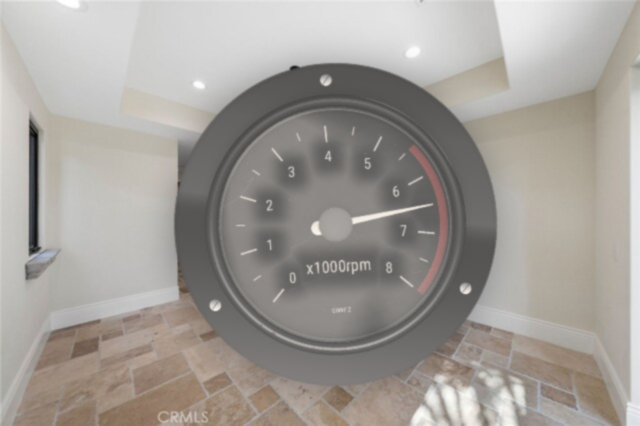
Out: 6500rpm
